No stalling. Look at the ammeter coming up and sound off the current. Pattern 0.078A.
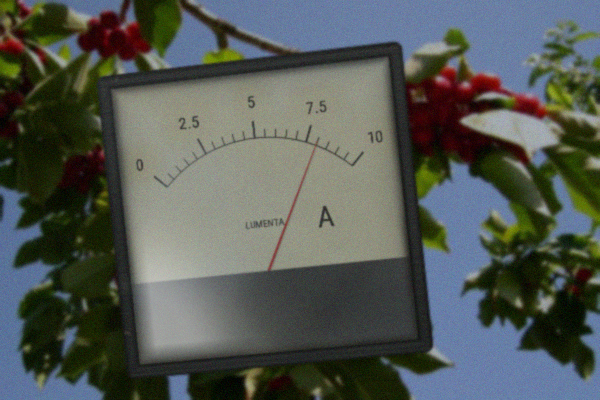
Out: 8A
